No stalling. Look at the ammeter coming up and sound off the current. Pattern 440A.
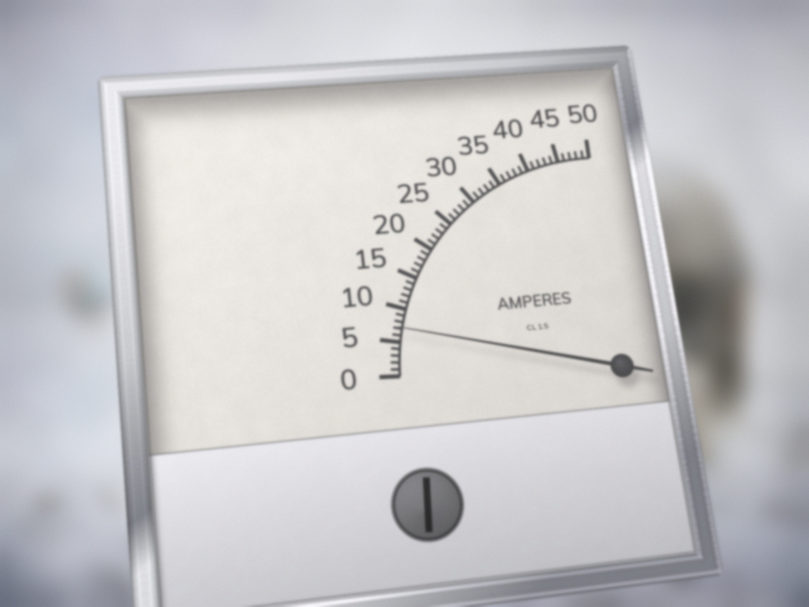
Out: 7A
